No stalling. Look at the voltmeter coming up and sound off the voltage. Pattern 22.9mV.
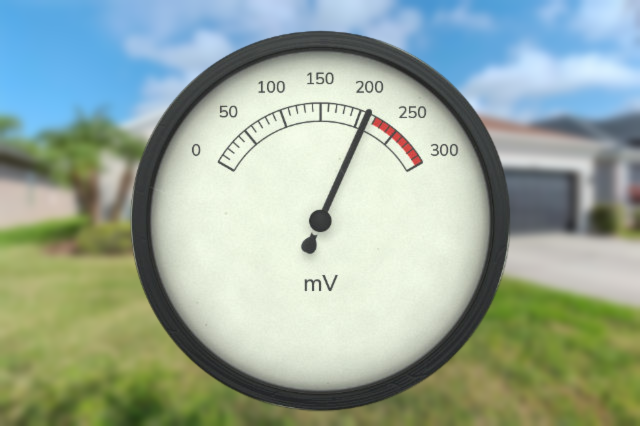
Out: 210mV
